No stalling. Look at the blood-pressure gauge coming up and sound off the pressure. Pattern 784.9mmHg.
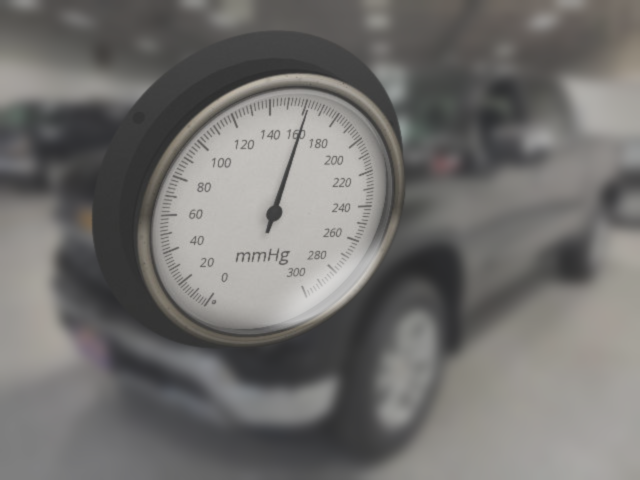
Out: 160mmHg
